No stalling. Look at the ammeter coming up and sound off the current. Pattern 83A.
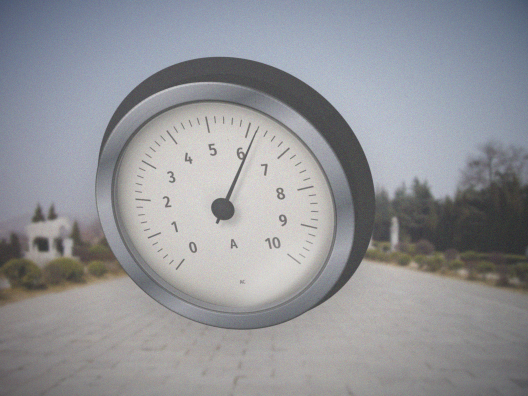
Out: 6.2A
